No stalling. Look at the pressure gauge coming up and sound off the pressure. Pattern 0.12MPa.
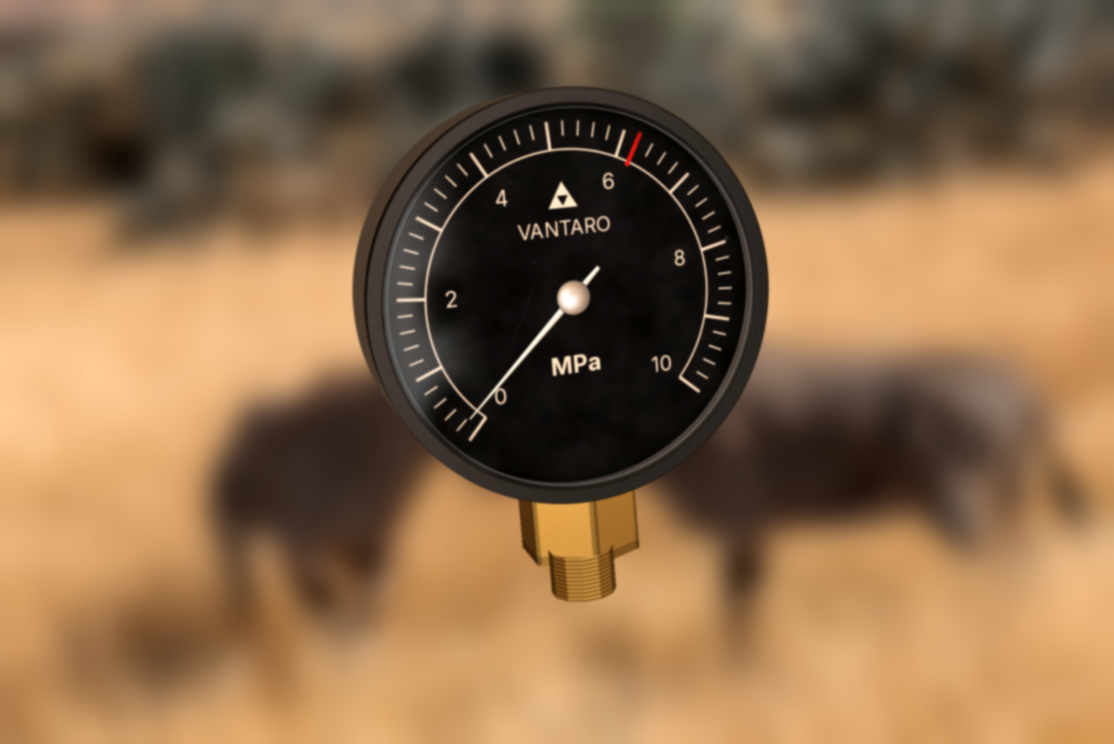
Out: 0.2MPa
